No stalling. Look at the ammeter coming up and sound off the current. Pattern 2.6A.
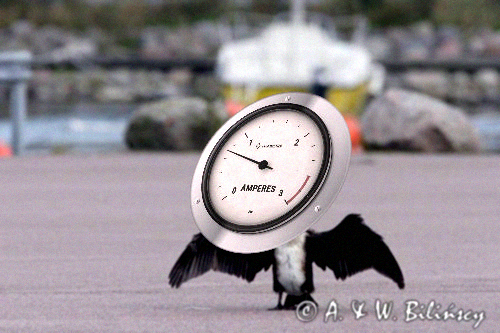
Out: 0.7A
